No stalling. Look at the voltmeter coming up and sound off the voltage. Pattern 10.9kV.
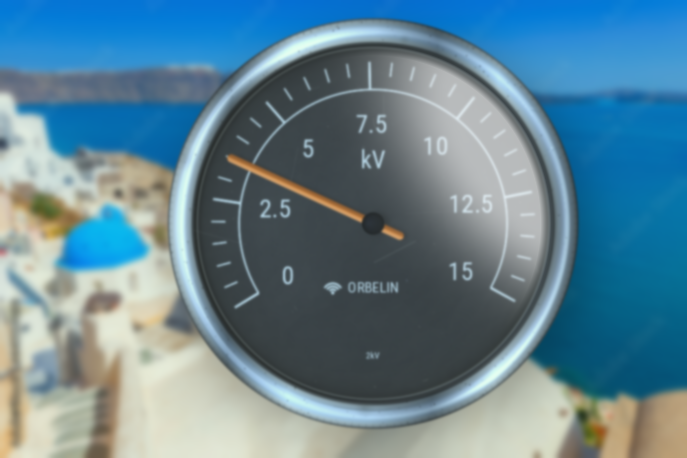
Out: 3.5kV
